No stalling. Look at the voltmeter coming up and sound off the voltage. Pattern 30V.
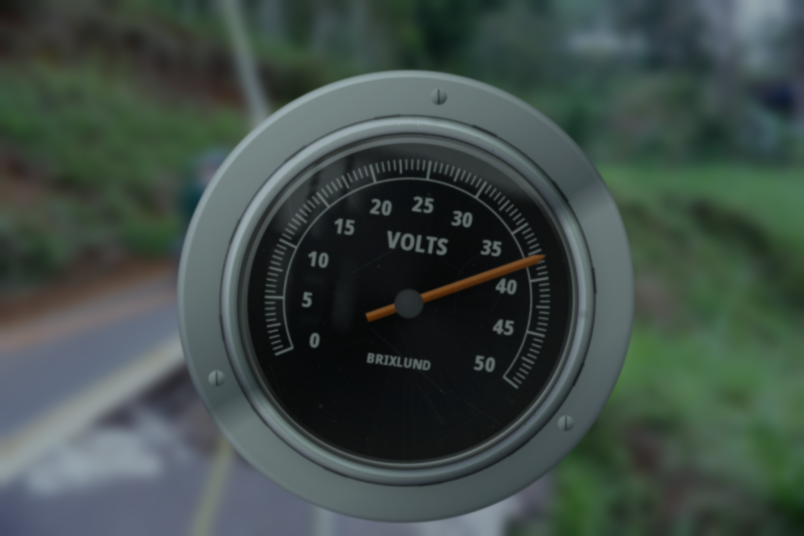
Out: 38V
